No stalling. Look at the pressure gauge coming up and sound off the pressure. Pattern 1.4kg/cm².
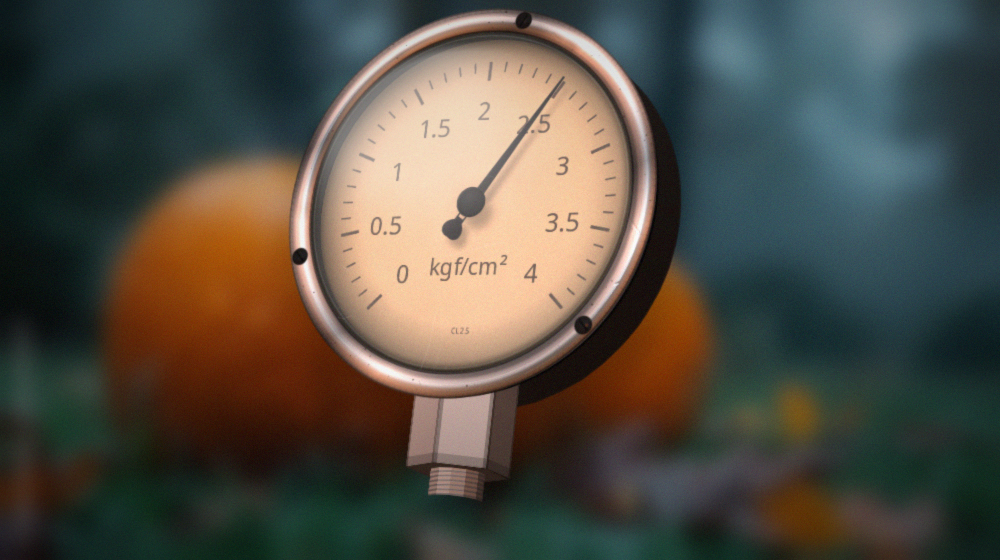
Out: 2.5kg/cm²
